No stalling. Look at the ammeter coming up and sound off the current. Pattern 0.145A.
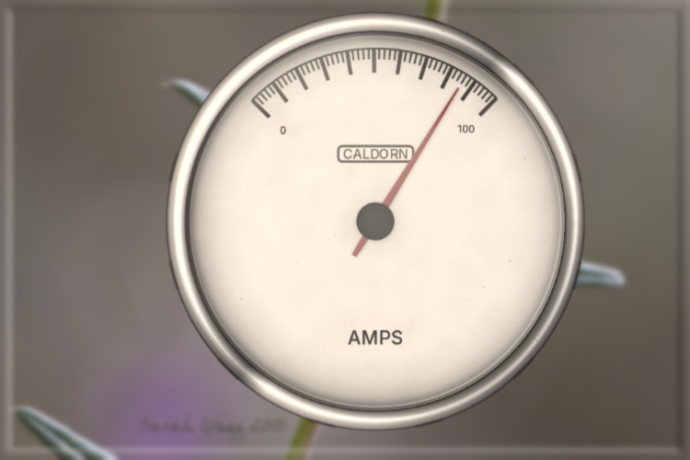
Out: 86A
